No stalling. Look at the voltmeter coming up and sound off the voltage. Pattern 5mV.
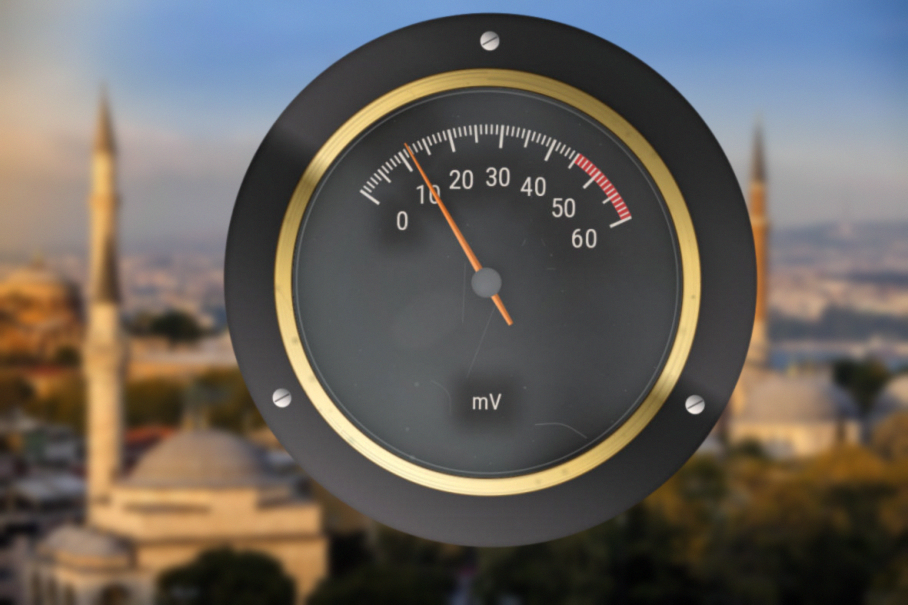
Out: 12mV
